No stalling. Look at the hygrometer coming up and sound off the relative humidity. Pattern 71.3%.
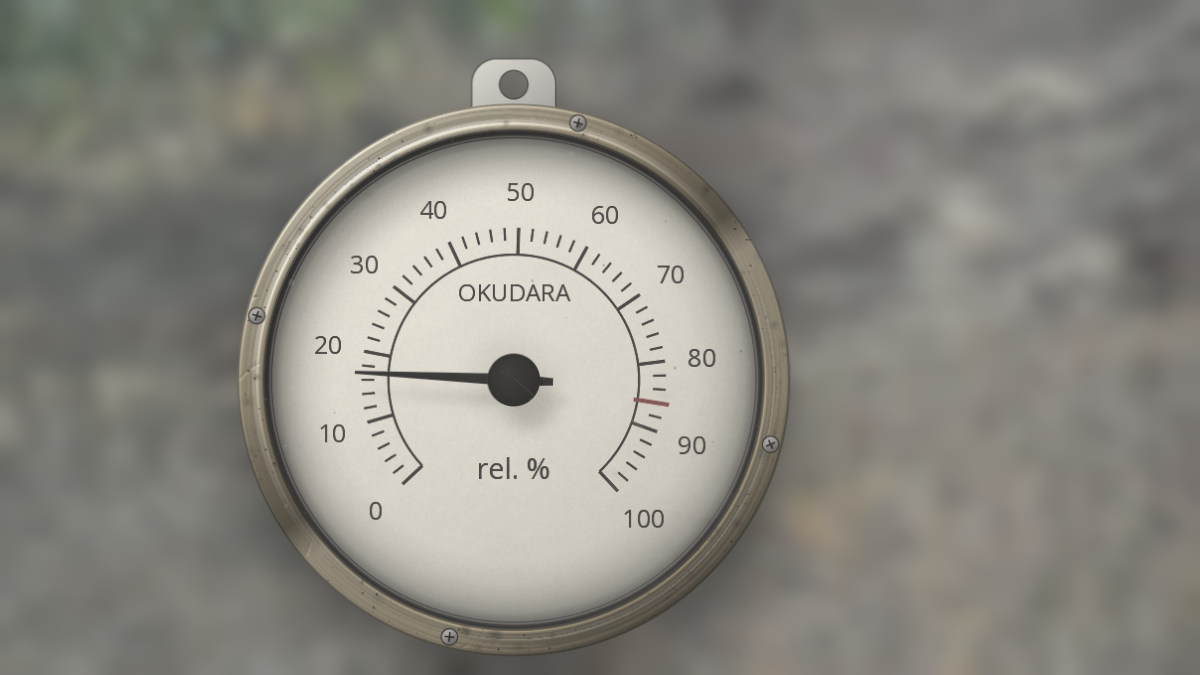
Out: 17%
